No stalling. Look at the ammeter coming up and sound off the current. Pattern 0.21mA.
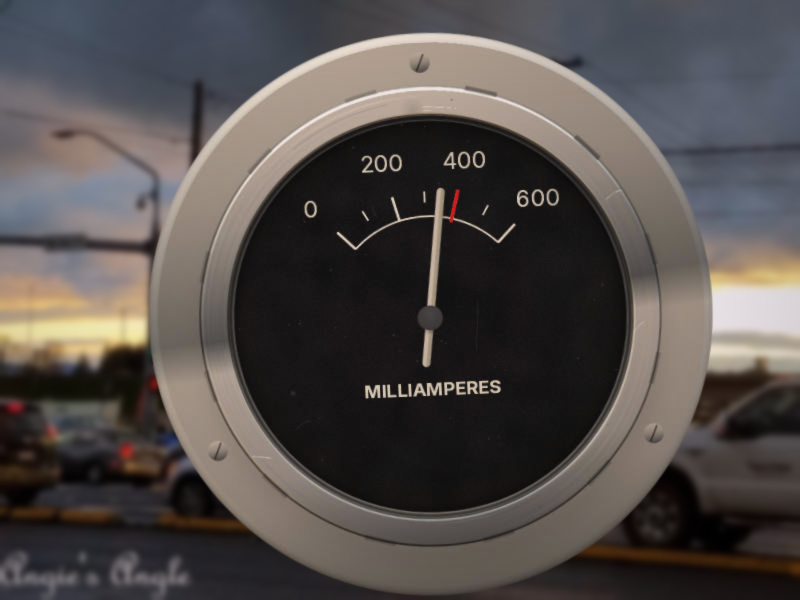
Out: 350mA
